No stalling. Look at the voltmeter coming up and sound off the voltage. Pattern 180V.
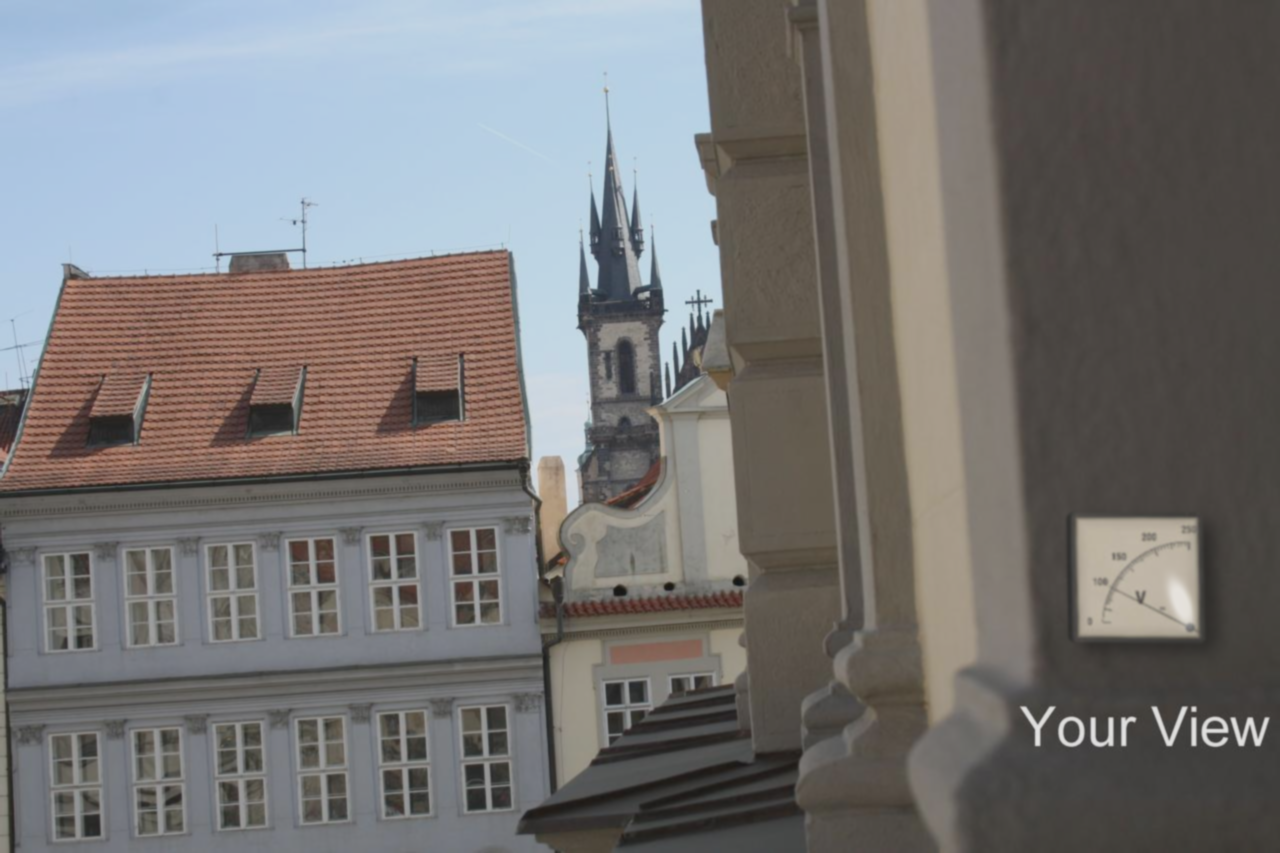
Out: 100V
